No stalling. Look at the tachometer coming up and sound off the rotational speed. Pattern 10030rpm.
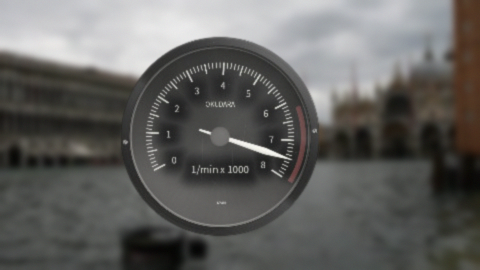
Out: 7500rpm
